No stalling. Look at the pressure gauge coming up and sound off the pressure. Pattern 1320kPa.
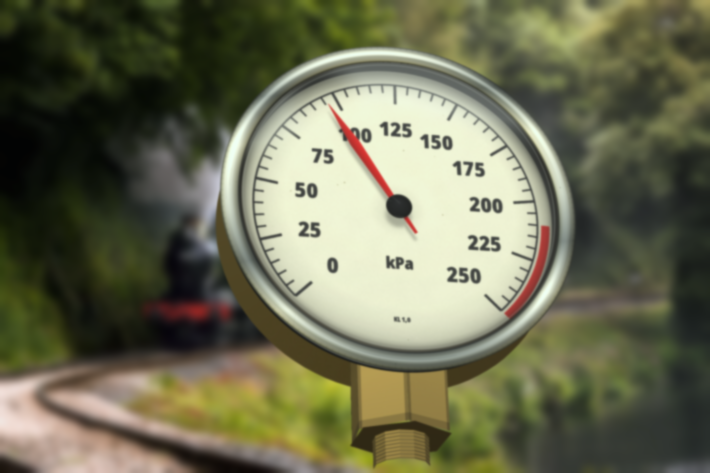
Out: 95kPa
